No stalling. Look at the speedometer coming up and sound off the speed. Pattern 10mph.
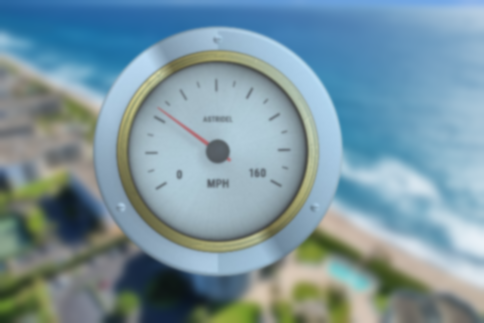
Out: 45mph
